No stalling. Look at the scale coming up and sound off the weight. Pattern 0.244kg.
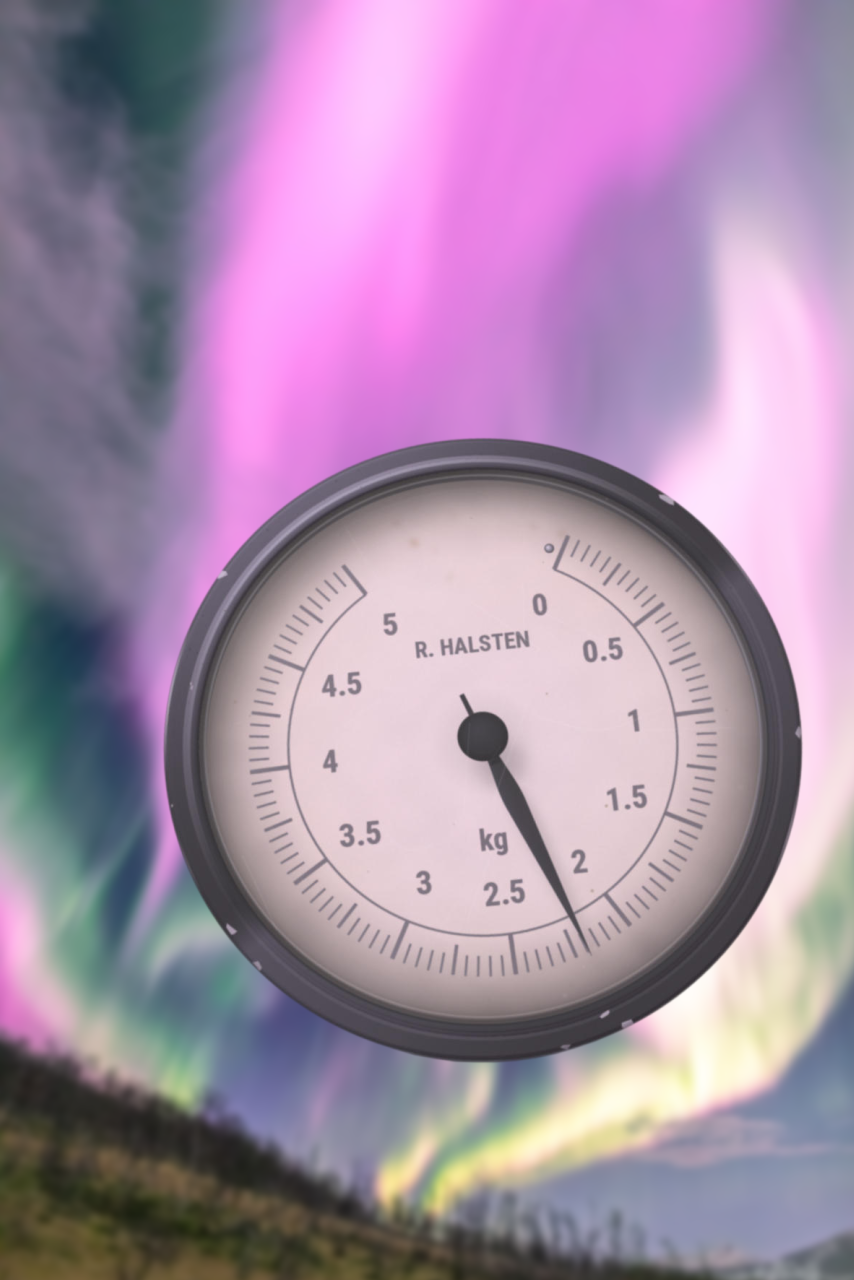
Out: 2.2kg
